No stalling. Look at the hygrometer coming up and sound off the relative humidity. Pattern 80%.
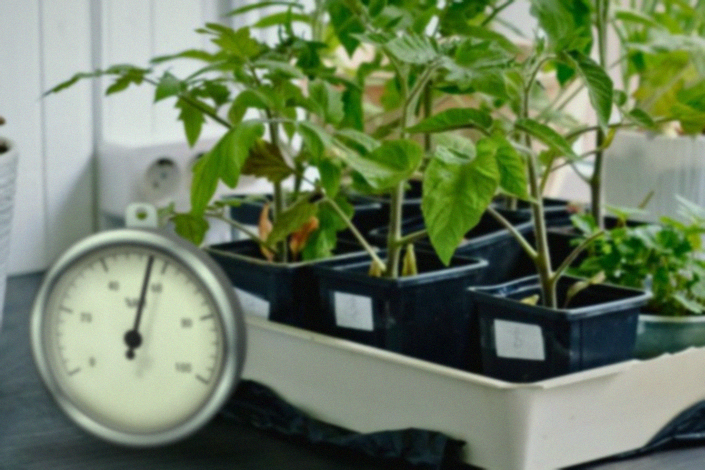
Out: 56%
